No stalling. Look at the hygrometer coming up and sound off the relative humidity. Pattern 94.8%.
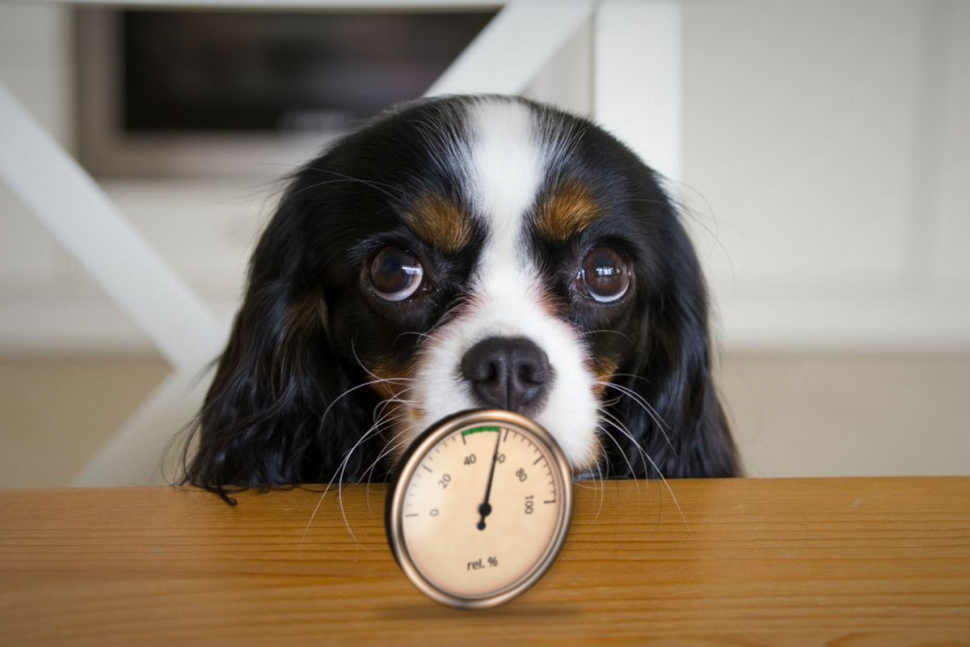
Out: 56%
